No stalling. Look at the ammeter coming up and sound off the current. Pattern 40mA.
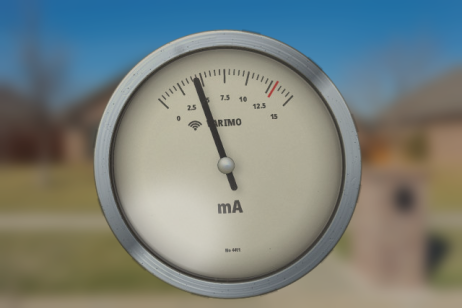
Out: 4.5mA
